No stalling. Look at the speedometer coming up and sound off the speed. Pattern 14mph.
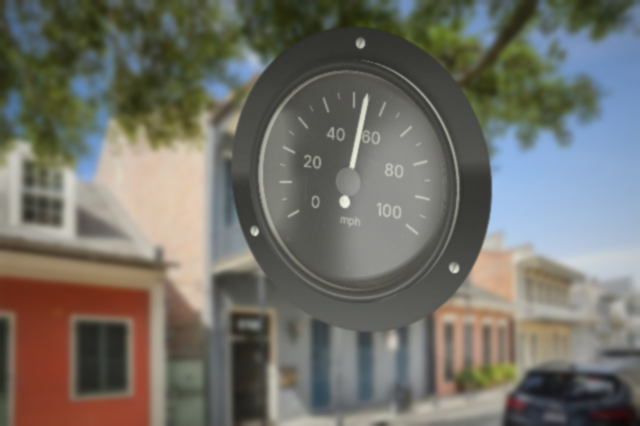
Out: 55mph
